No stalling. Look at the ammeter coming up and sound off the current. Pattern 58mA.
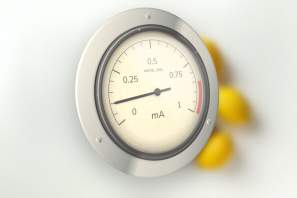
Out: 0.1mA
